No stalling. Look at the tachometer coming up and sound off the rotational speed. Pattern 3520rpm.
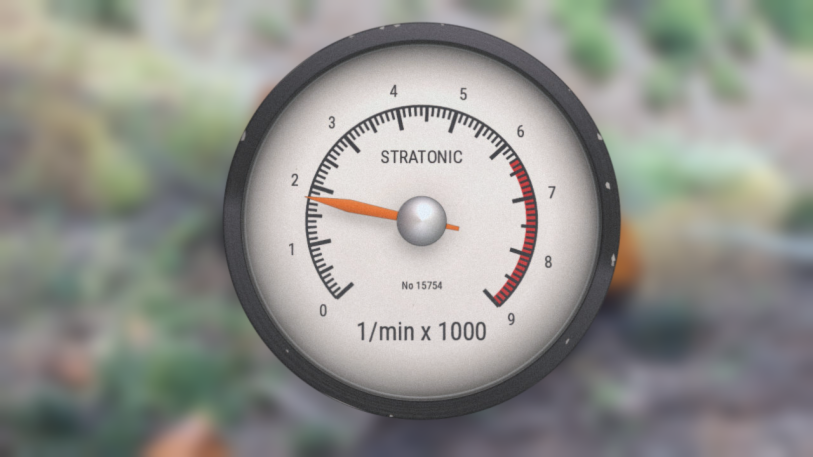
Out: 1800rpm
